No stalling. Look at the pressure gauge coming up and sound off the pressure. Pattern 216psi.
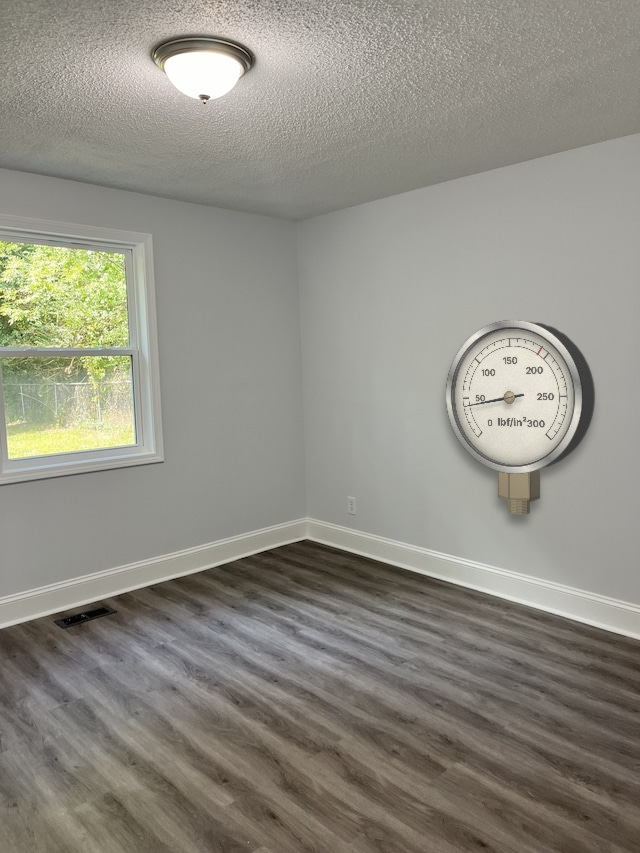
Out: 40psi
